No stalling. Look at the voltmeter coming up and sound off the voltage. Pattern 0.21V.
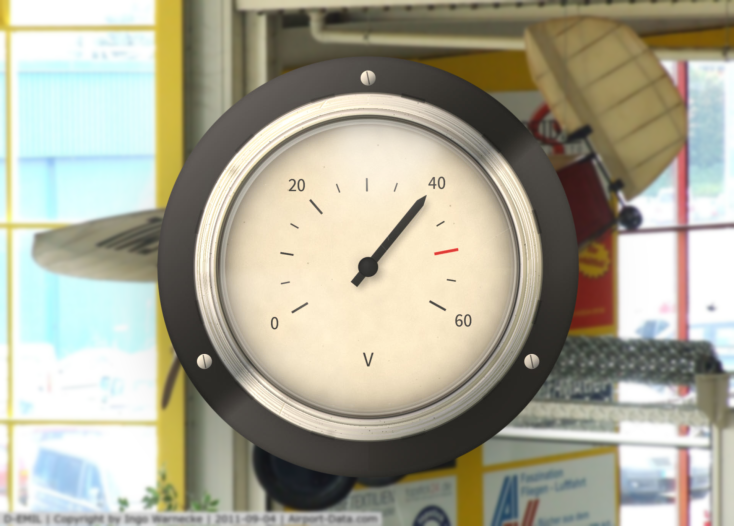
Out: 40V
